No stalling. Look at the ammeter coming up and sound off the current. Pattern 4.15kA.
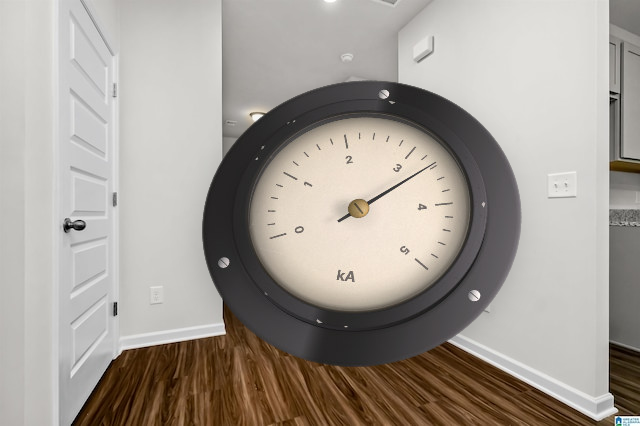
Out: 3.4kA
